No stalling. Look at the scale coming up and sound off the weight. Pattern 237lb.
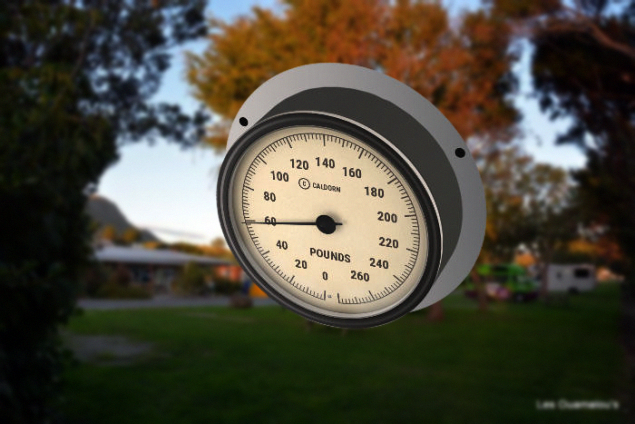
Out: 60lb
